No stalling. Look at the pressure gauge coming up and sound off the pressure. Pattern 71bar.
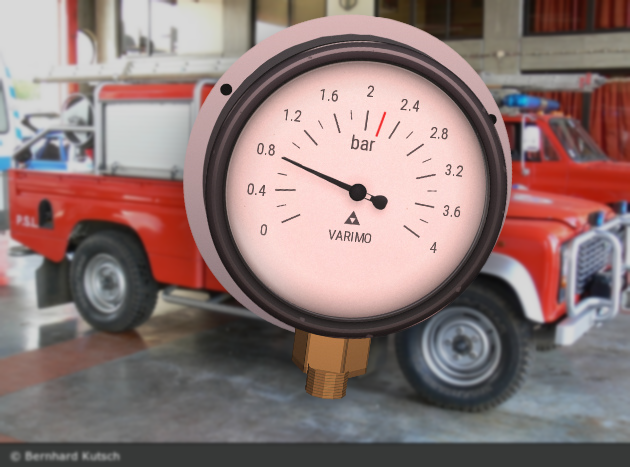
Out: 0.8bar
